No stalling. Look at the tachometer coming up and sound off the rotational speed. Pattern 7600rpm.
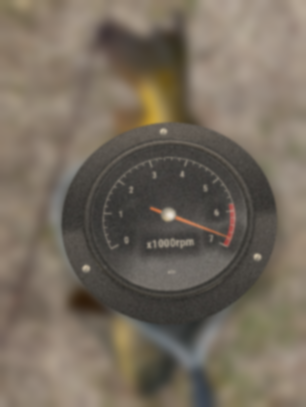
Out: 6800rpm
